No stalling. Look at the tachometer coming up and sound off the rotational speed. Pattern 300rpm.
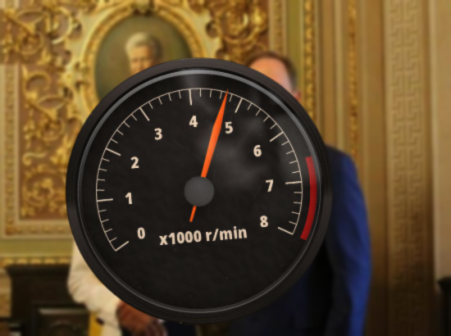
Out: 4700rpm
